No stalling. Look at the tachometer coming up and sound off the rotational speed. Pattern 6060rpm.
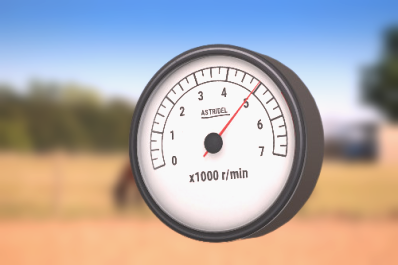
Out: 5000rpm
